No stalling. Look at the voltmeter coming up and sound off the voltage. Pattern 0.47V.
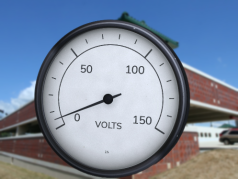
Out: 5V
